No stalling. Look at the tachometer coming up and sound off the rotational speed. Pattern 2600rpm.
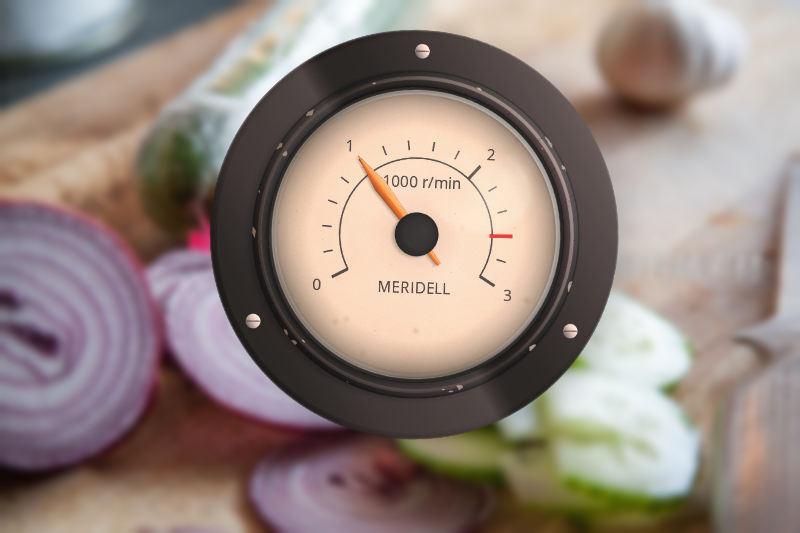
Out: 1000rpm
